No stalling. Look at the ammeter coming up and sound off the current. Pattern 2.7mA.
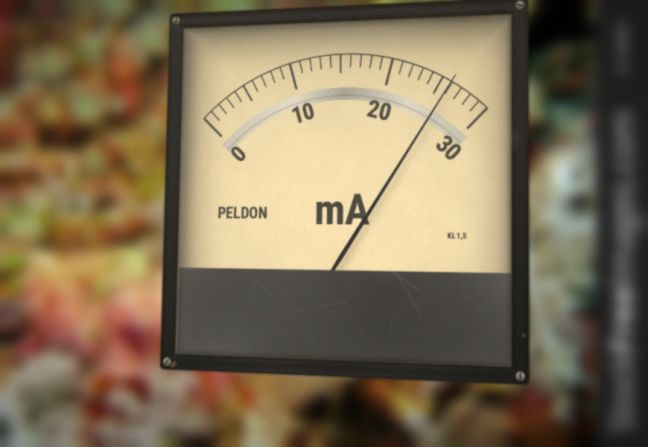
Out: 26mA
